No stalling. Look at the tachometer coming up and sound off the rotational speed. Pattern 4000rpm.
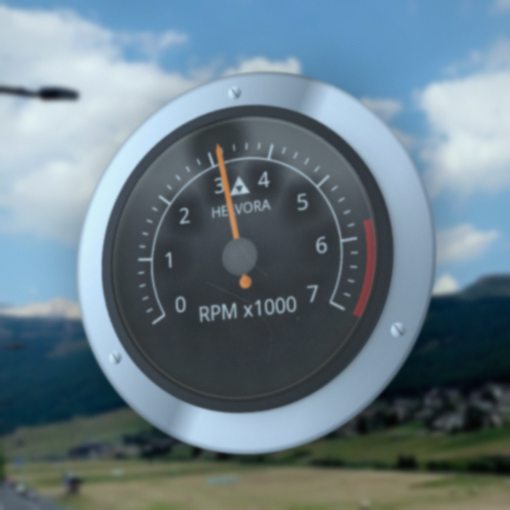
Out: 3200rpm
